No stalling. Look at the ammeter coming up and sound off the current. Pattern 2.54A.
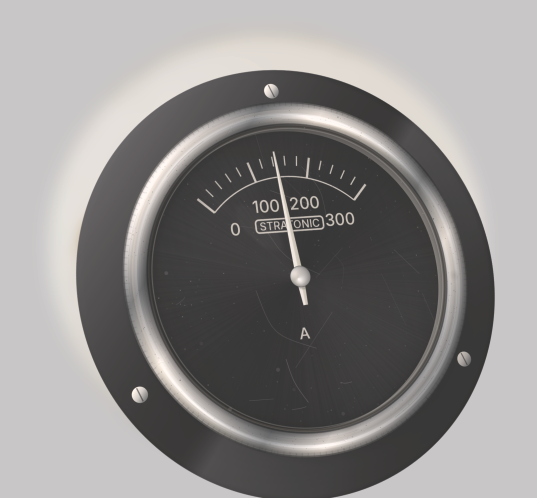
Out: 140A
